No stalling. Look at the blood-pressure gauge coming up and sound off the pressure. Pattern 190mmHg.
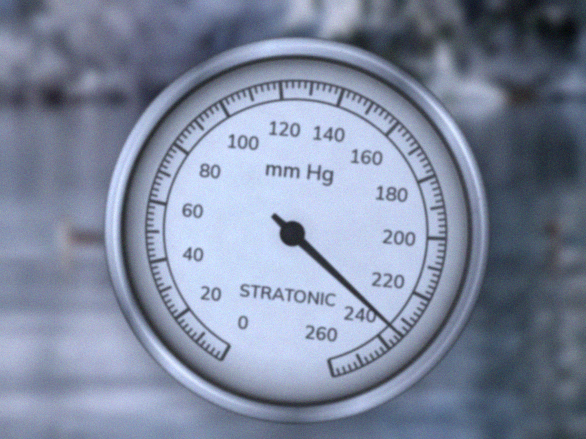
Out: 234mmHg
